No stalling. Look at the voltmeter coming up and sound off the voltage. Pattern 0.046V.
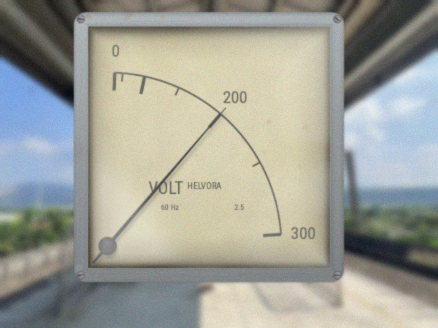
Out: 200V
